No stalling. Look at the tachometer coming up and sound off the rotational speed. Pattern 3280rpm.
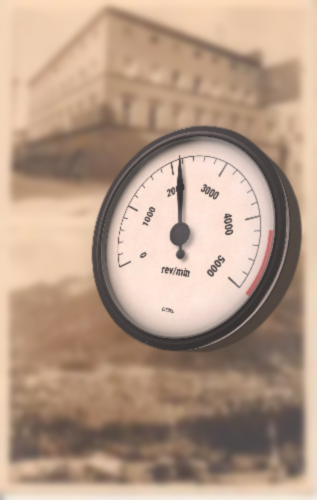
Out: 2200rpm
